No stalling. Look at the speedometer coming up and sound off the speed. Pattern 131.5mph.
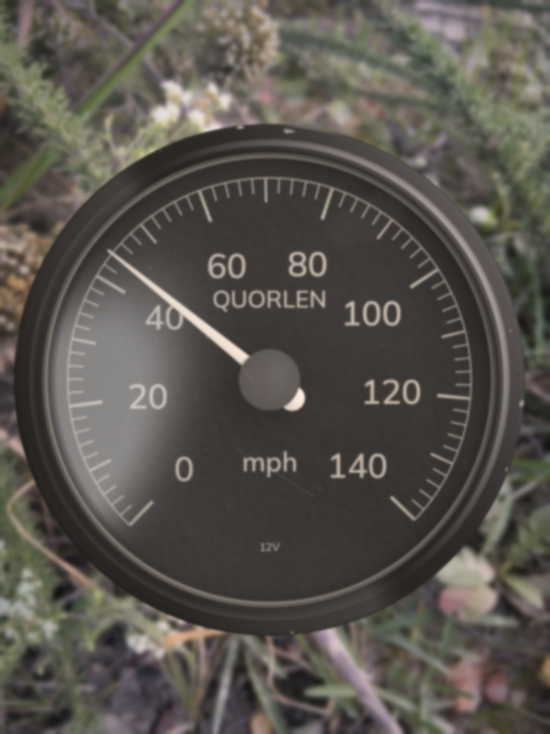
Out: 44mph
